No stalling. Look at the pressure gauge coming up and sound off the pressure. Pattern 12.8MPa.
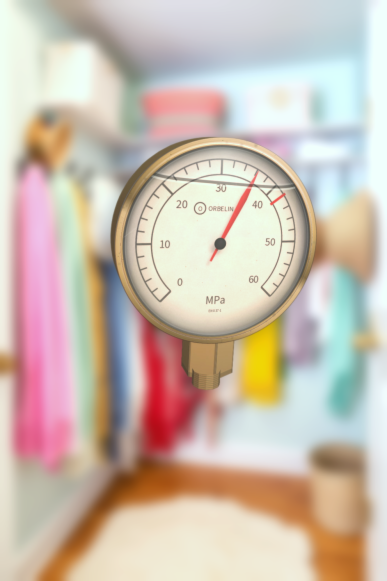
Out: 36MPa
